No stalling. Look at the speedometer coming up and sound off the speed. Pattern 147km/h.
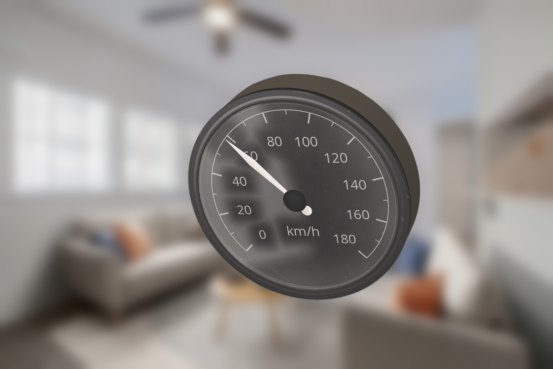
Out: 60km/h
